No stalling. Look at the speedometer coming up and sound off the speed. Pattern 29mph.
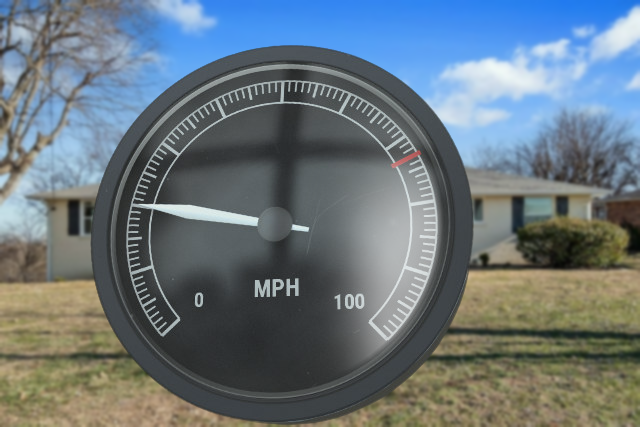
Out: 20mph
